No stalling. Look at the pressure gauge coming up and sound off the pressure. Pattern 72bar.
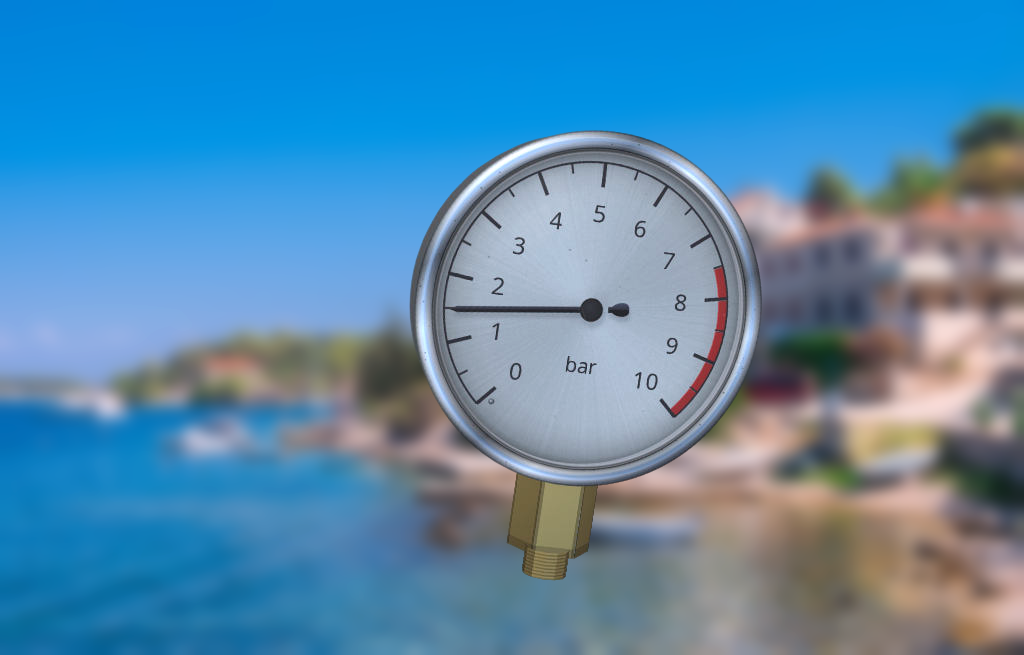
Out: 1.5bar
